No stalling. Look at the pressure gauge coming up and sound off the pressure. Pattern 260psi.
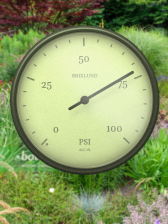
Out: 72.5psi
